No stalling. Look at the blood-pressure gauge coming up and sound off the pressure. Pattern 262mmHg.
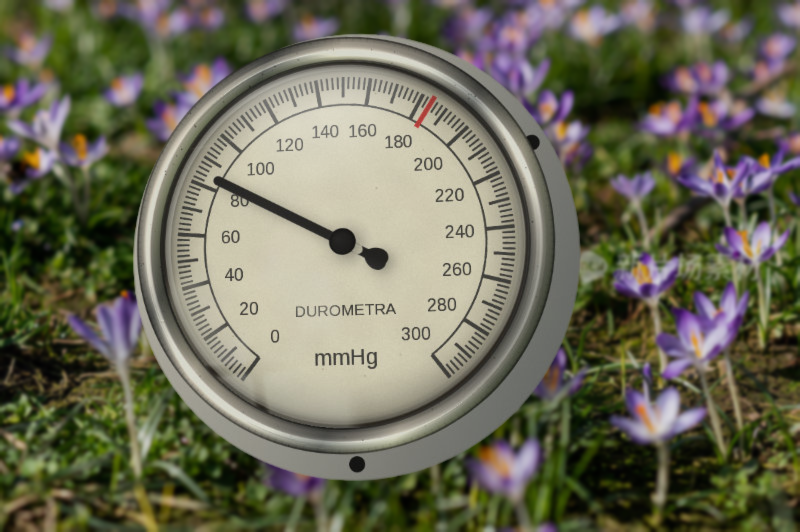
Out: 84mmHg
